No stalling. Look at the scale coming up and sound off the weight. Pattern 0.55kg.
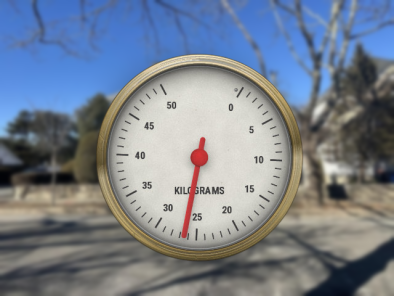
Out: 26.5kg
